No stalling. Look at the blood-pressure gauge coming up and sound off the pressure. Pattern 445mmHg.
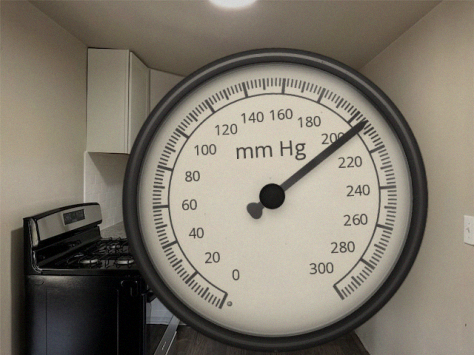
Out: 206mmHg
